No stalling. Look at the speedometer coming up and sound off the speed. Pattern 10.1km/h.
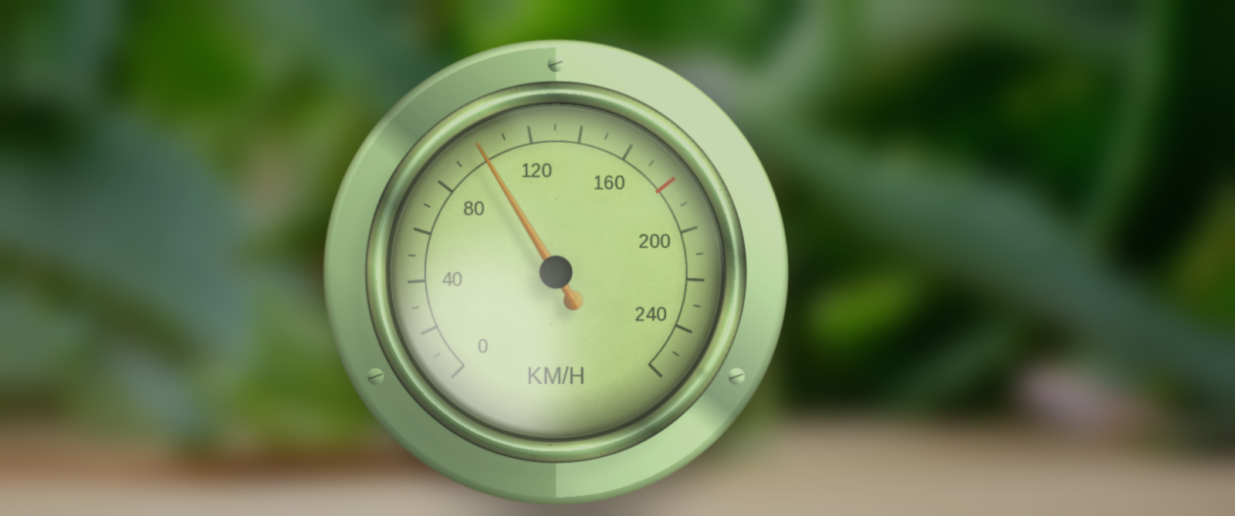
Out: 100km/h
